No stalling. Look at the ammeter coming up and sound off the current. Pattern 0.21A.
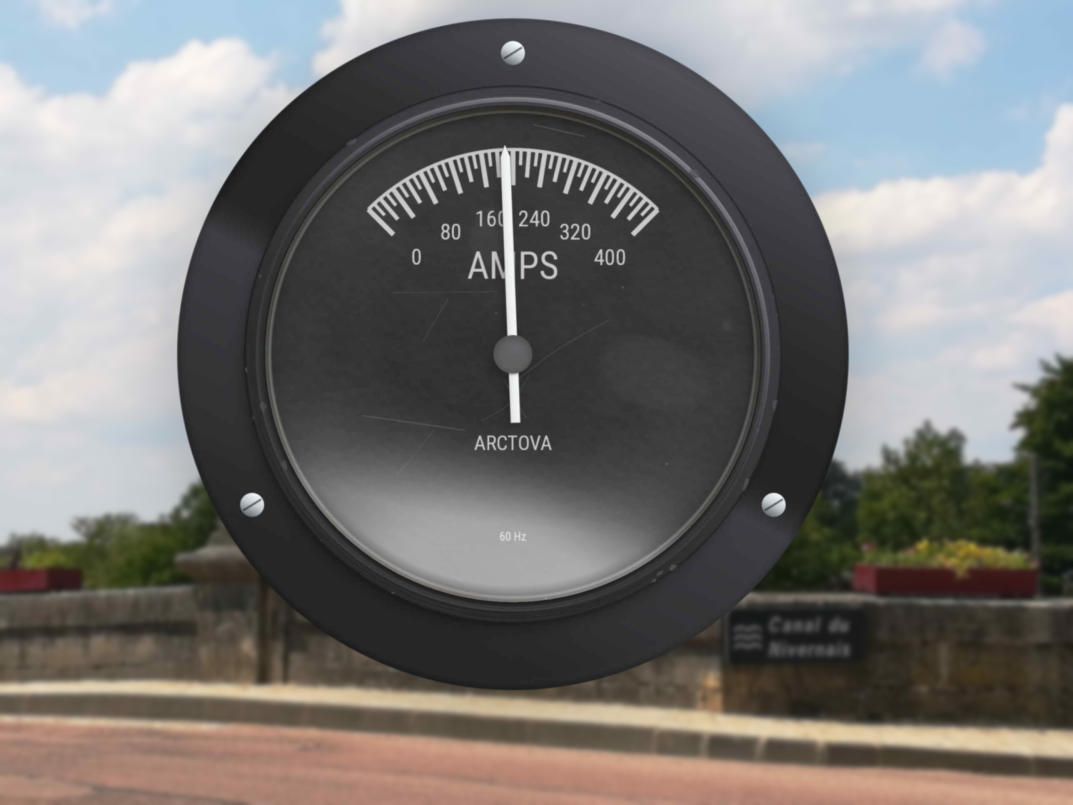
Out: 190A
